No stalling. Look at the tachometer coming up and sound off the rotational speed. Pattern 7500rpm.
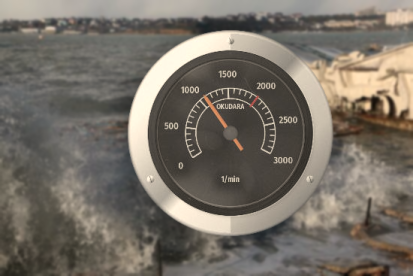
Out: 1100rpm
